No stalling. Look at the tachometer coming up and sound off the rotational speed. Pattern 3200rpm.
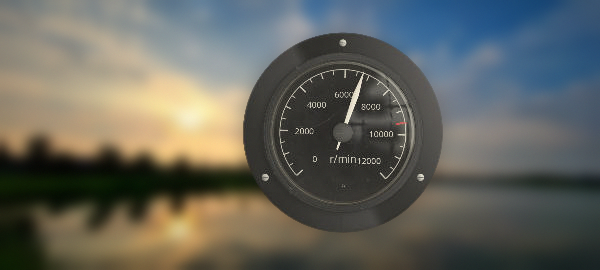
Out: 6750rpm
